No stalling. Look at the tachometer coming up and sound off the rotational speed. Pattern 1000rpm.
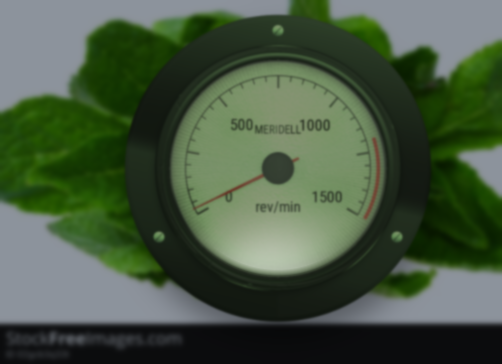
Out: 25rpm
